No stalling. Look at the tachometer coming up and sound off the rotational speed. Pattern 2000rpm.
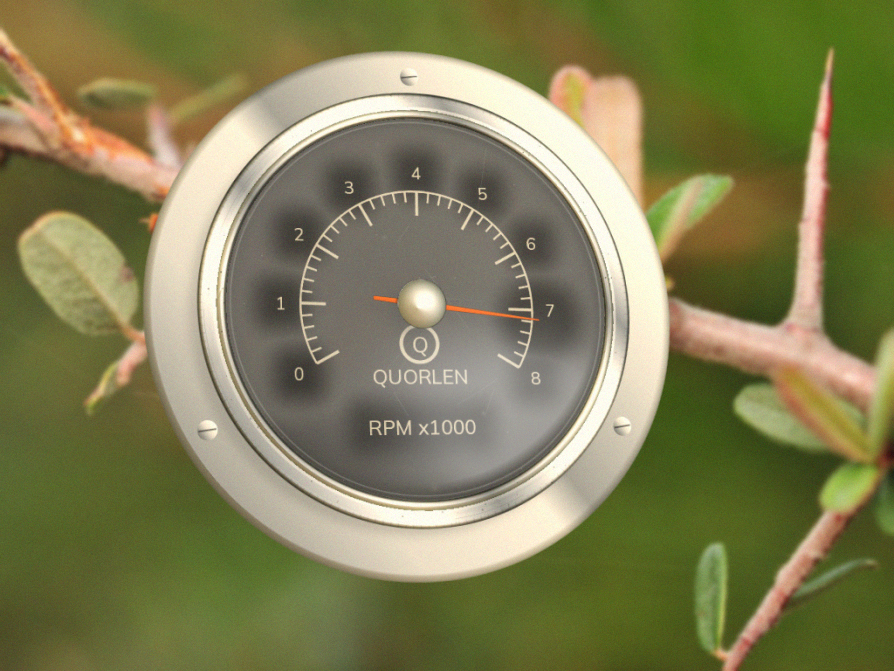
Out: 7200rpm
